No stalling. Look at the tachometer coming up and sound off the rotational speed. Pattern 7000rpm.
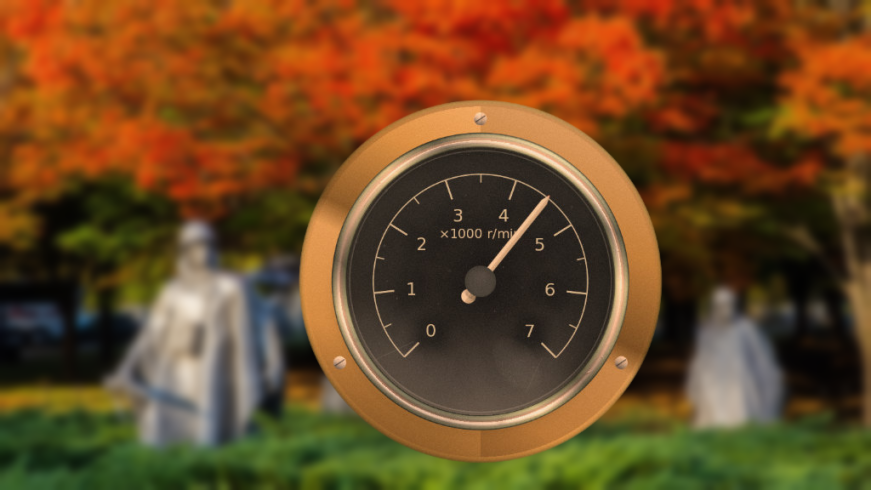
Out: 4500rpm
